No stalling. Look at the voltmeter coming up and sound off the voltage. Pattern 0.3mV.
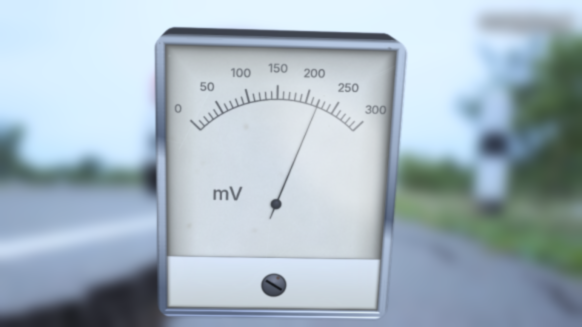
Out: 220mV
